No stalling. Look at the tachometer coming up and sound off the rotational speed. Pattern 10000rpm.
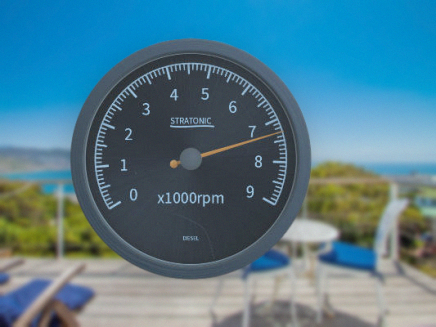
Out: 7300rpm
